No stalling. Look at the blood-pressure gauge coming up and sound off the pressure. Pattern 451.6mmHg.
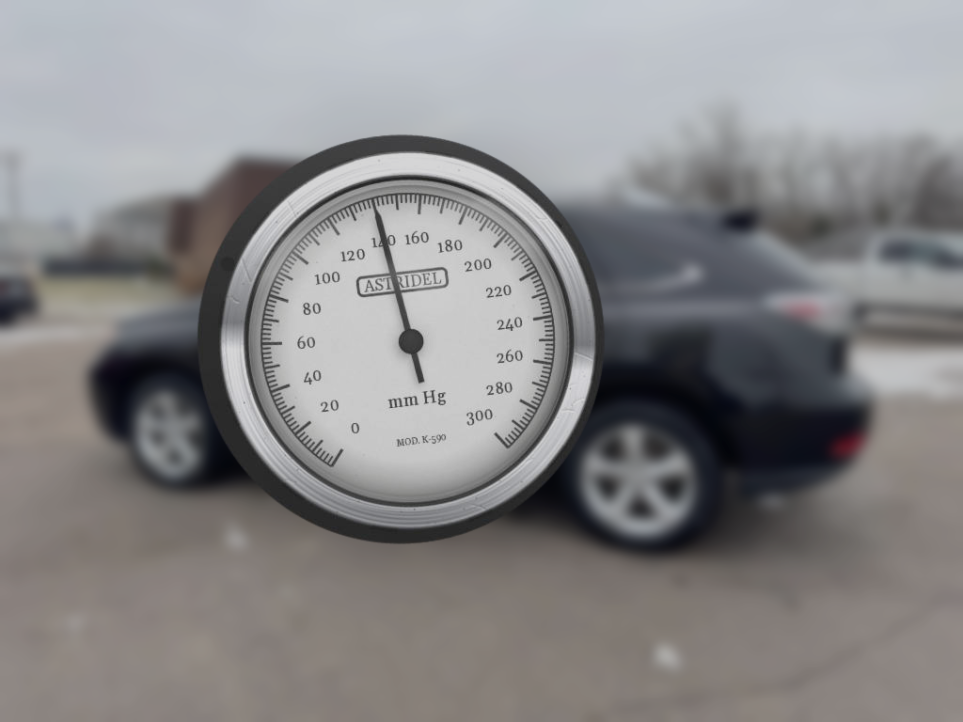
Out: 140mmHg
